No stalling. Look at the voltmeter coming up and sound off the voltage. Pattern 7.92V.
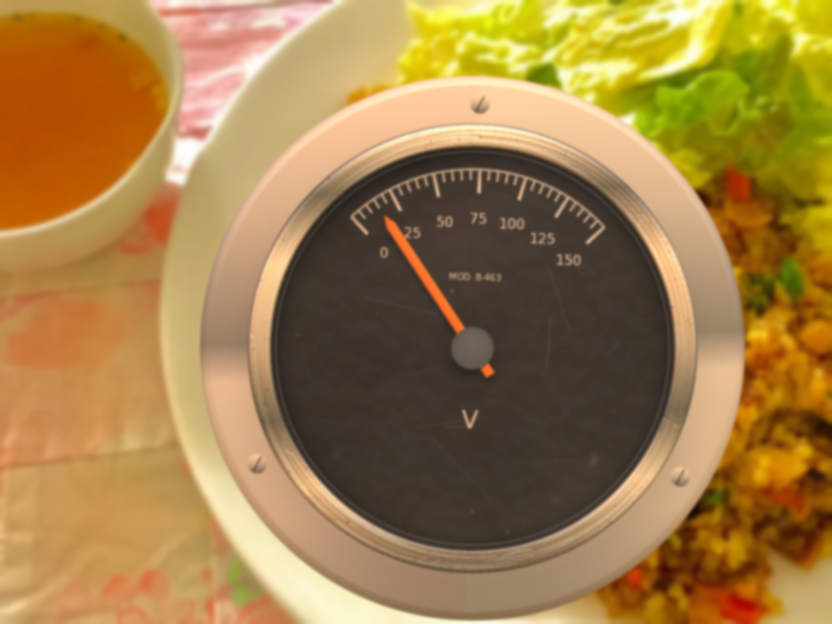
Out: 15V
